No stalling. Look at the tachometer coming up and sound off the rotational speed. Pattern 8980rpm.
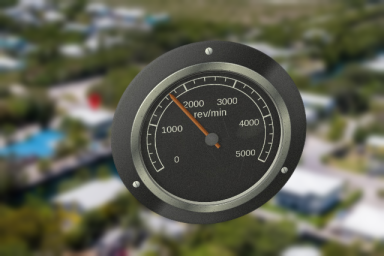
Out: 1700rpm
